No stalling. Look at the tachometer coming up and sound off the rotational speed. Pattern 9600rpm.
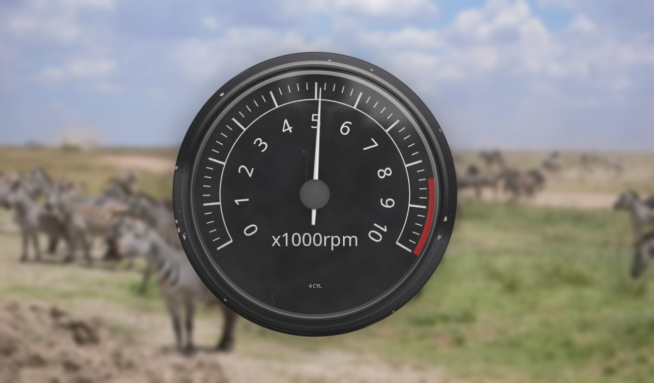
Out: 5100rpm
